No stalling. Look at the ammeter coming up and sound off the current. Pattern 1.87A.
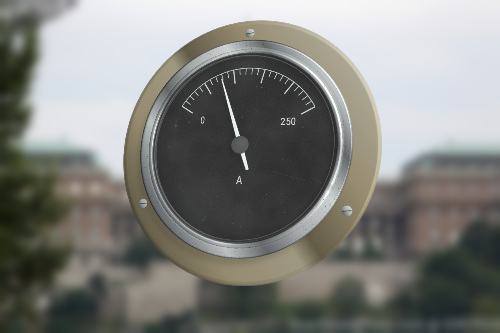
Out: 80A
